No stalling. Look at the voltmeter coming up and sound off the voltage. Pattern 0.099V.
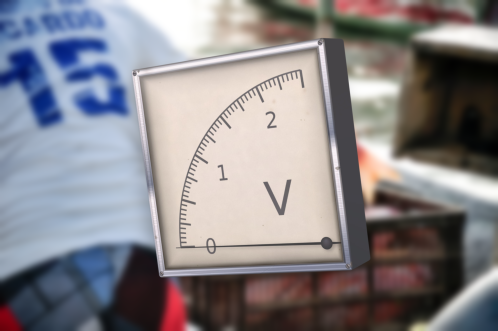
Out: 0V
